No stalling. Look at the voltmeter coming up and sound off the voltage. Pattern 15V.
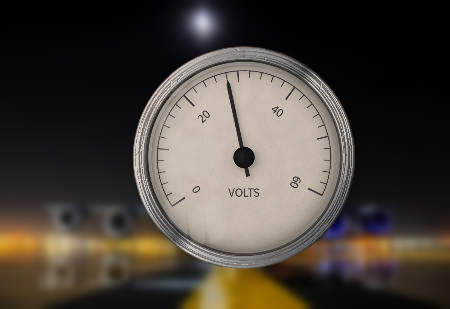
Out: 28V
